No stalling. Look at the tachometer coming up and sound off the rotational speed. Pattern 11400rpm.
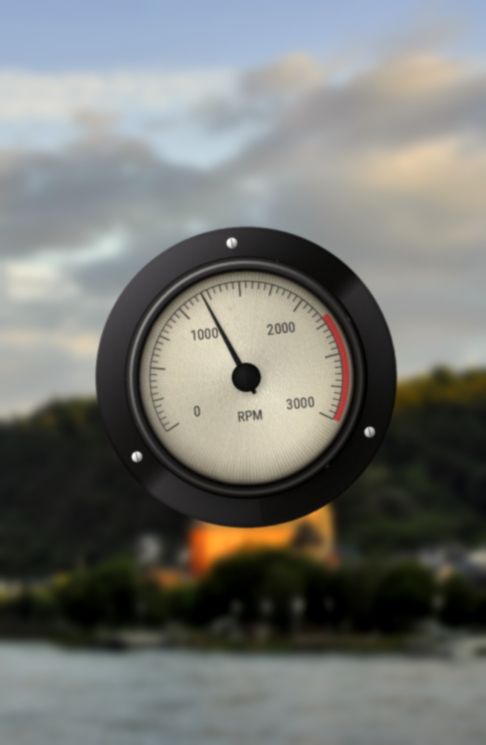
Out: 1200rpm
